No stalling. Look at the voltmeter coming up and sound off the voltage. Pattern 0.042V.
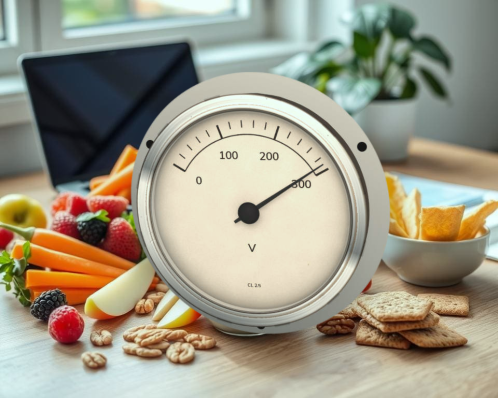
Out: 290V
